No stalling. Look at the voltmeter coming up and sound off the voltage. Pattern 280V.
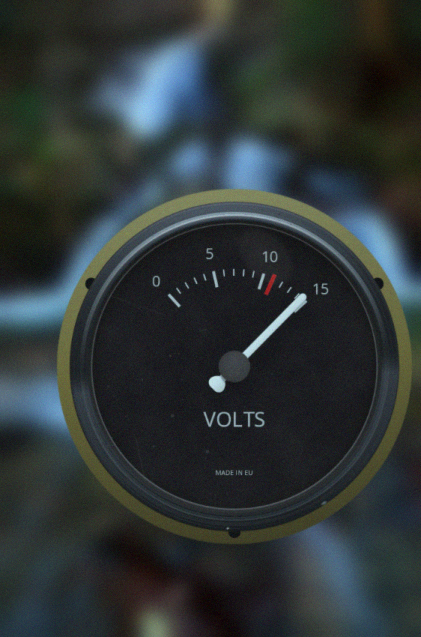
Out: 14.5V
